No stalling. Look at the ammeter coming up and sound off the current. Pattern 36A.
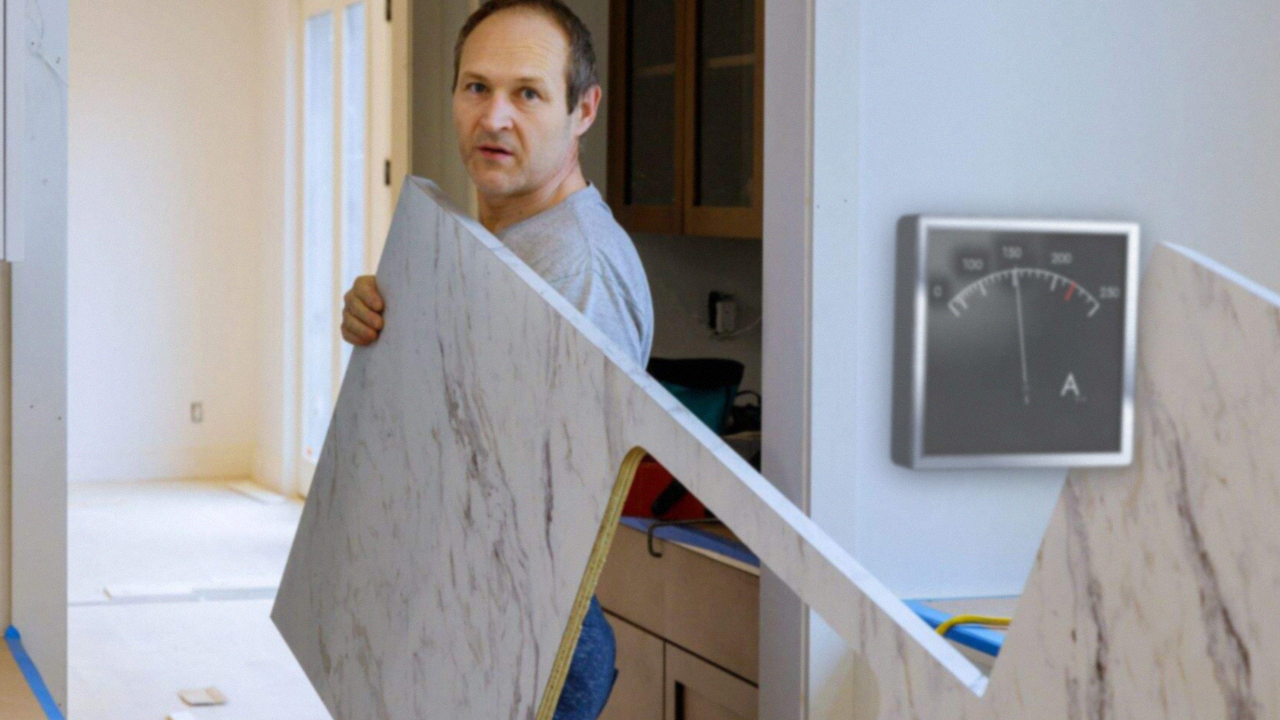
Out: 150A
